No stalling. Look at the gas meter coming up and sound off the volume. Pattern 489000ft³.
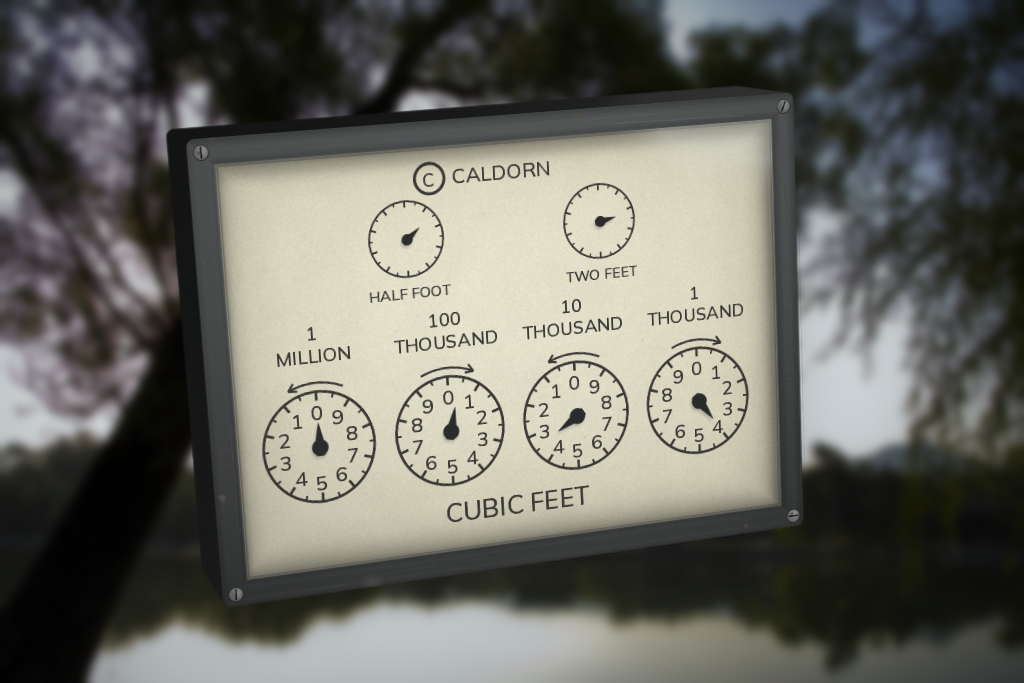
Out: 3400ft³
